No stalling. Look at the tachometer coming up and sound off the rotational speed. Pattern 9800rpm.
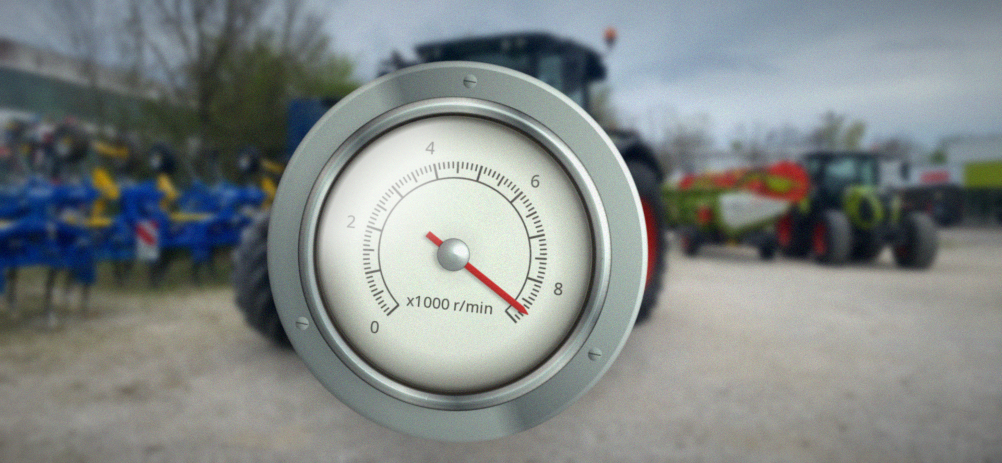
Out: 8700rpm
